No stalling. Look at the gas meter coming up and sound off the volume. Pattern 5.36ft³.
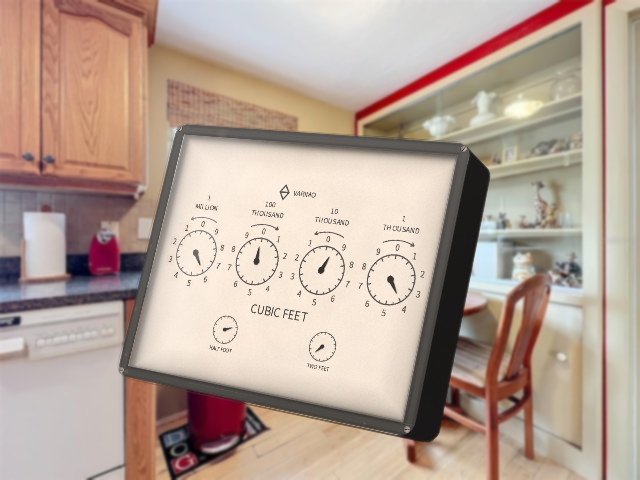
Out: 599400ft³
